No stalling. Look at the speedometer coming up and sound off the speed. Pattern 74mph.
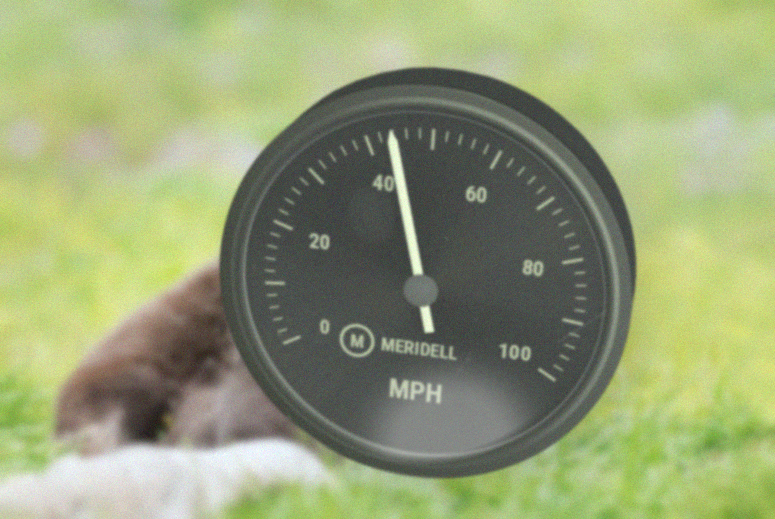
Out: 44mph
